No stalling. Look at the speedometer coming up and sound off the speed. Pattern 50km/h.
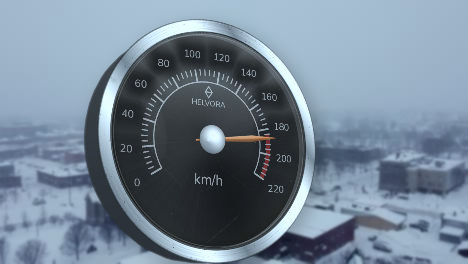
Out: 188km/h
